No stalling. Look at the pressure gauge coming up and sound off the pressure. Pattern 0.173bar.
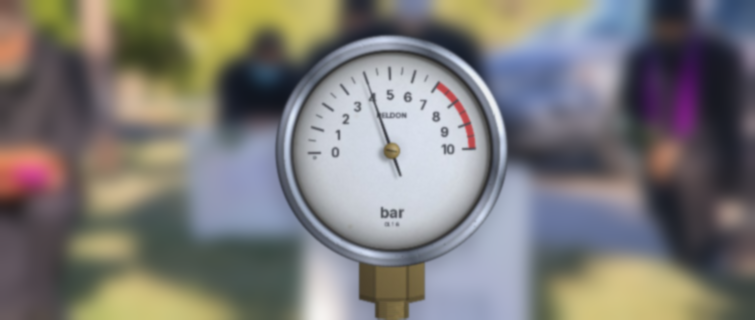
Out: 4bar
